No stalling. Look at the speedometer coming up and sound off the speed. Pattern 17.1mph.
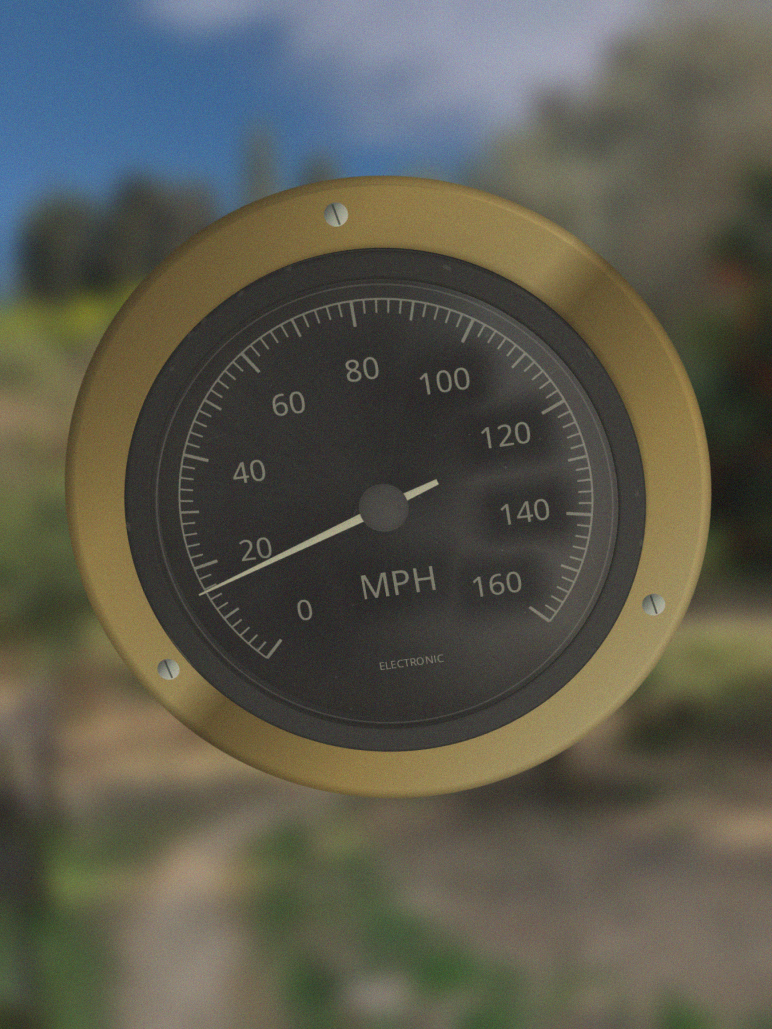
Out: 16mph
